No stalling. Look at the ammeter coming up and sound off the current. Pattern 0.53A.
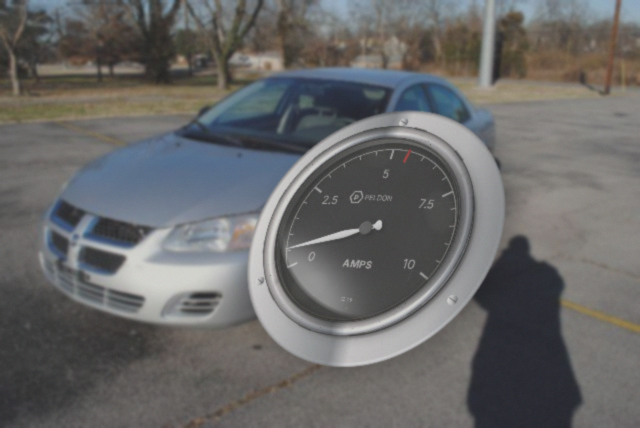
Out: 0.5A
